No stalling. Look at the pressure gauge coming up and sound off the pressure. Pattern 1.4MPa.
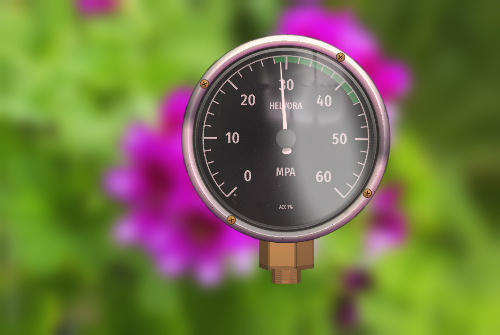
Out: 29MPa
